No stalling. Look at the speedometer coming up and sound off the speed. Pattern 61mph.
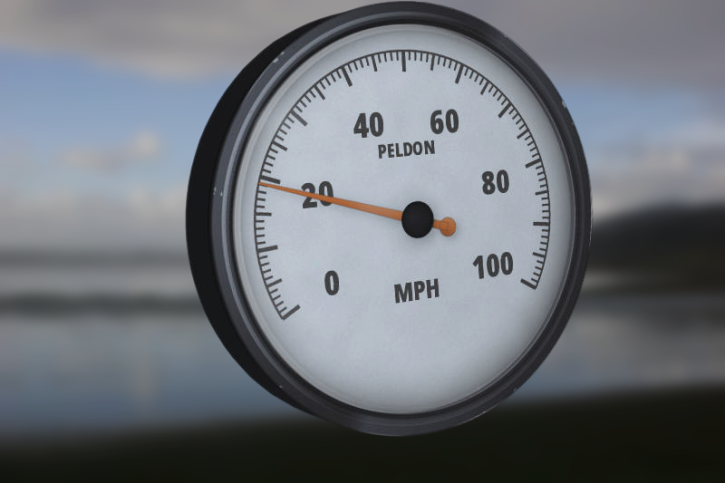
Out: 19mph
